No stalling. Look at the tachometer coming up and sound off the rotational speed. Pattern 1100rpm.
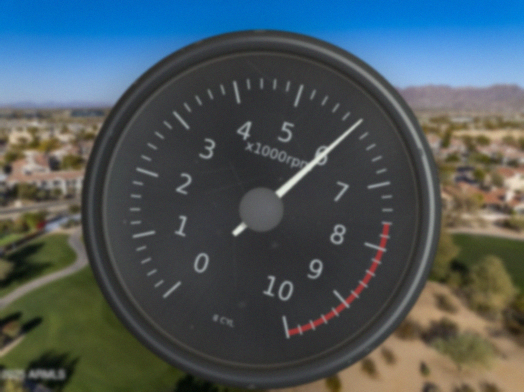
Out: 6000rpm
